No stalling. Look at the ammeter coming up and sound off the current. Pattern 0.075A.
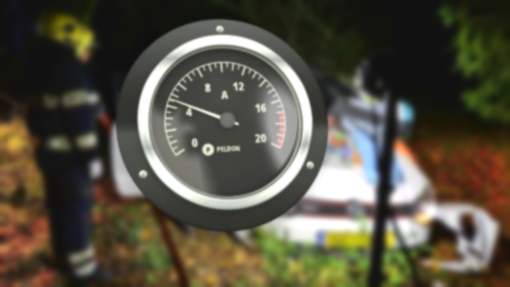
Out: 4.5A
